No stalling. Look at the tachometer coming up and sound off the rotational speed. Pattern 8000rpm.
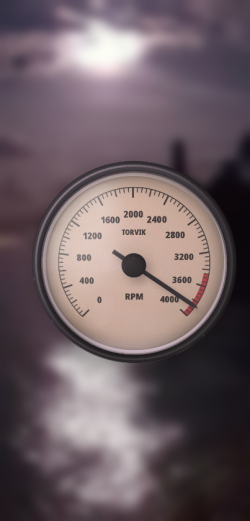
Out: 3850rpm
